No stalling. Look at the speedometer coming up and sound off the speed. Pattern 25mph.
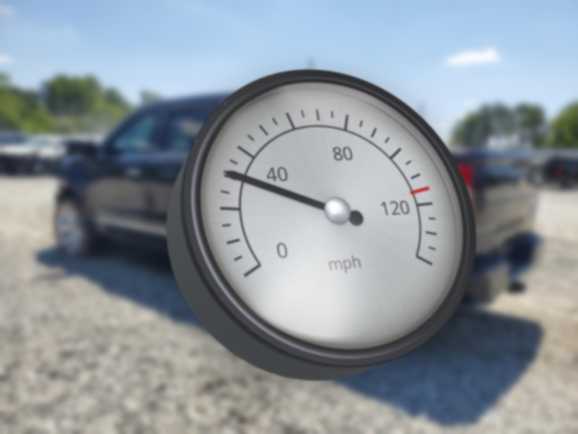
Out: 30mph
